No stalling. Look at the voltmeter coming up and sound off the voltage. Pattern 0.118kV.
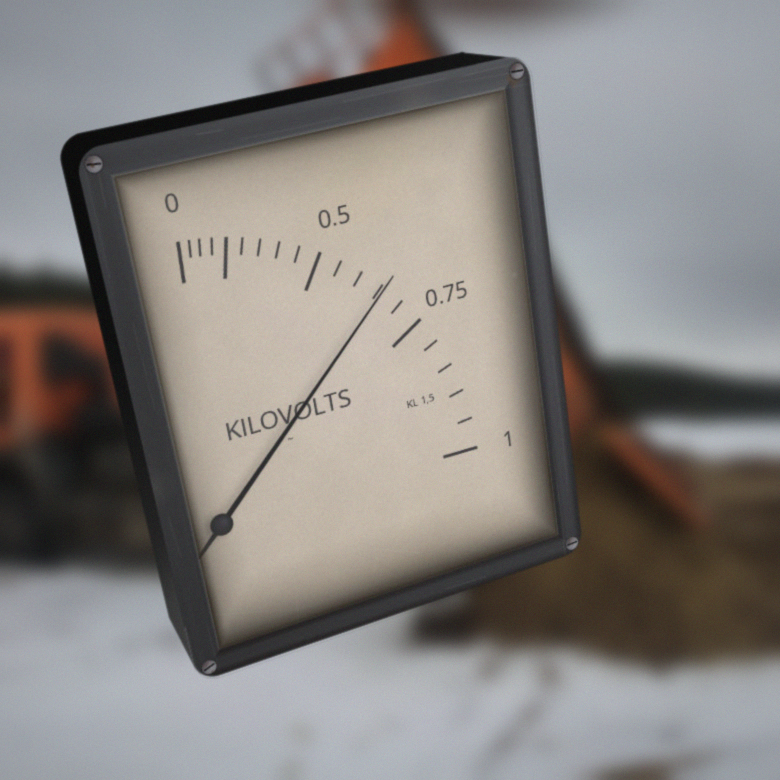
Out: 0.65kV
